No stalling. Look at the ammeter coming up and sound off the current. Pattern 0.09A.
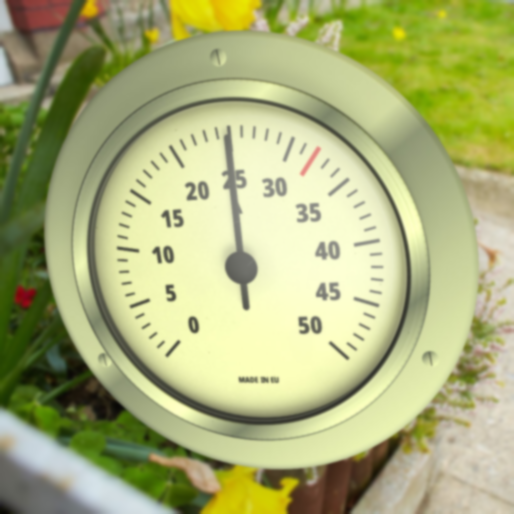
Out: 25A
